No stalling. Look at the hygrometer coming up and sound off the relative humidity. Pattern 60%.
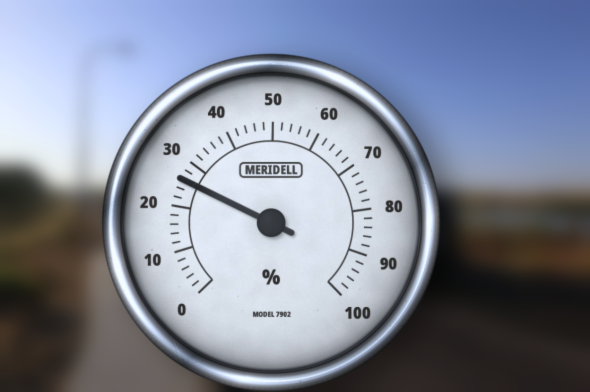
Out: 26%
